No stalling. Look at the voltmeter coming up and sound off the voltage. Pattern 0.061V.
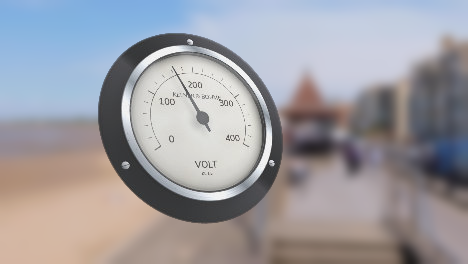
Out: 160V
